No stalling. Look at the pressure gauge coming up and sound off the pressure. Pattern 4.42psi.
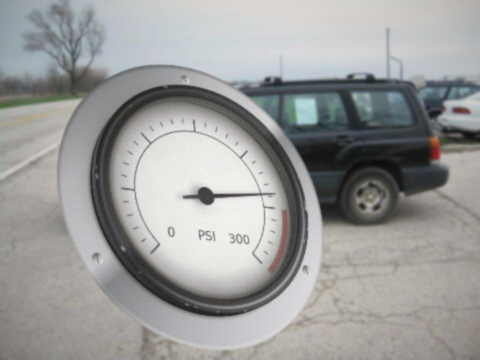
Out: 240psi
